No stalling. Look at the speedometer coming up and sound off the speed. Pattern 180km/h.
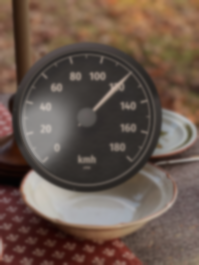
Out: 120km/h
